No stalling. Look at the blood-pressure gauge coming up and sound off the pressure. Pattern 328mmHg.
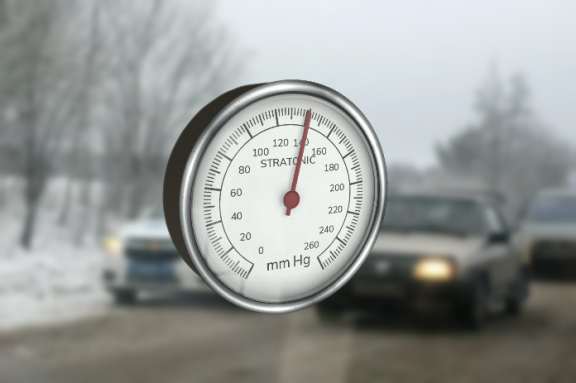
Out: 140mmHg
